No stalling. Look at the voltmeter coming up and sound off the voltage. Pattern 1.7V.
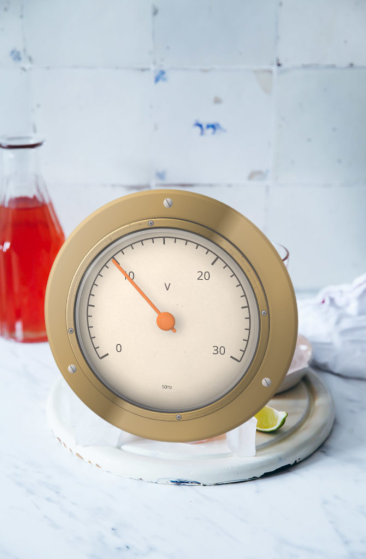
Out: 10V
